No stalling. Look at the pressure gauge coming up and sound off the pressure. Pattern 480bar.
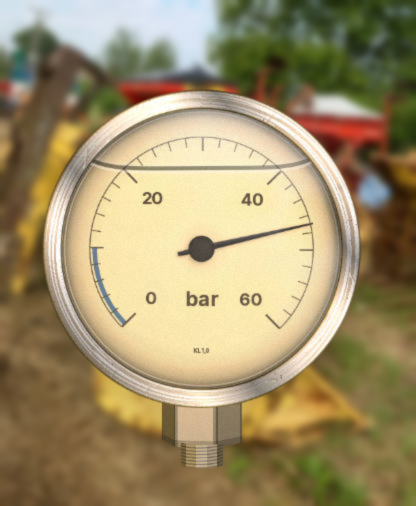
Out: 47bar
